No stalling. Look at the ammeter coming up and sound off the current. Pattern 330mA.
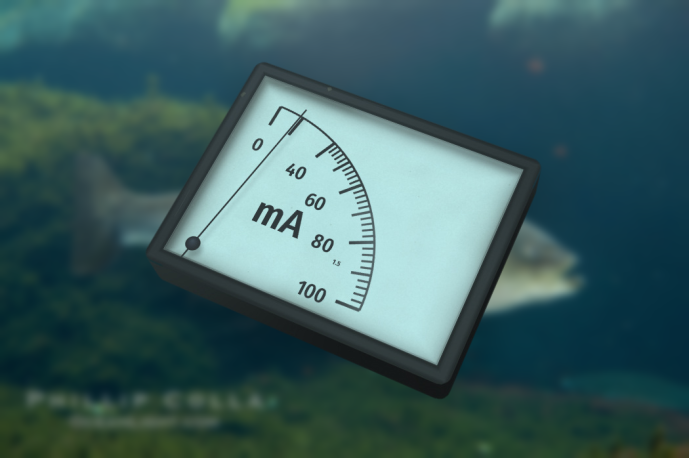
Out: 20mA
